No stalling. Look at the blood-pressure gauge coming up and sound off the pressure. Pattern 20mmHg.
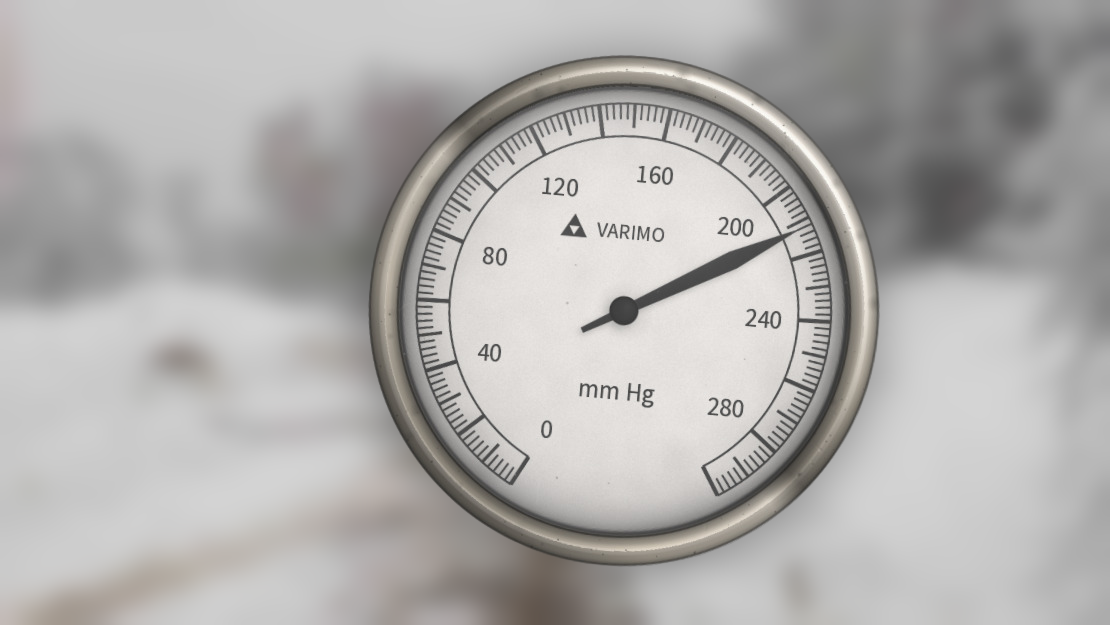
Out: 212mmHg
